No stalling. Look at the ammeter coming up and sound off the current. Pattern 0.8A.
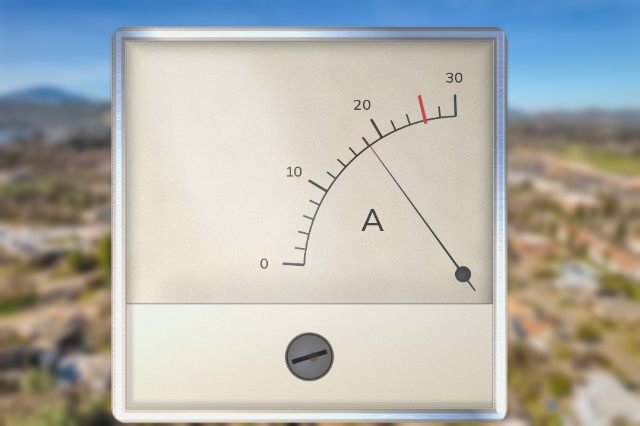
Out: 18A
